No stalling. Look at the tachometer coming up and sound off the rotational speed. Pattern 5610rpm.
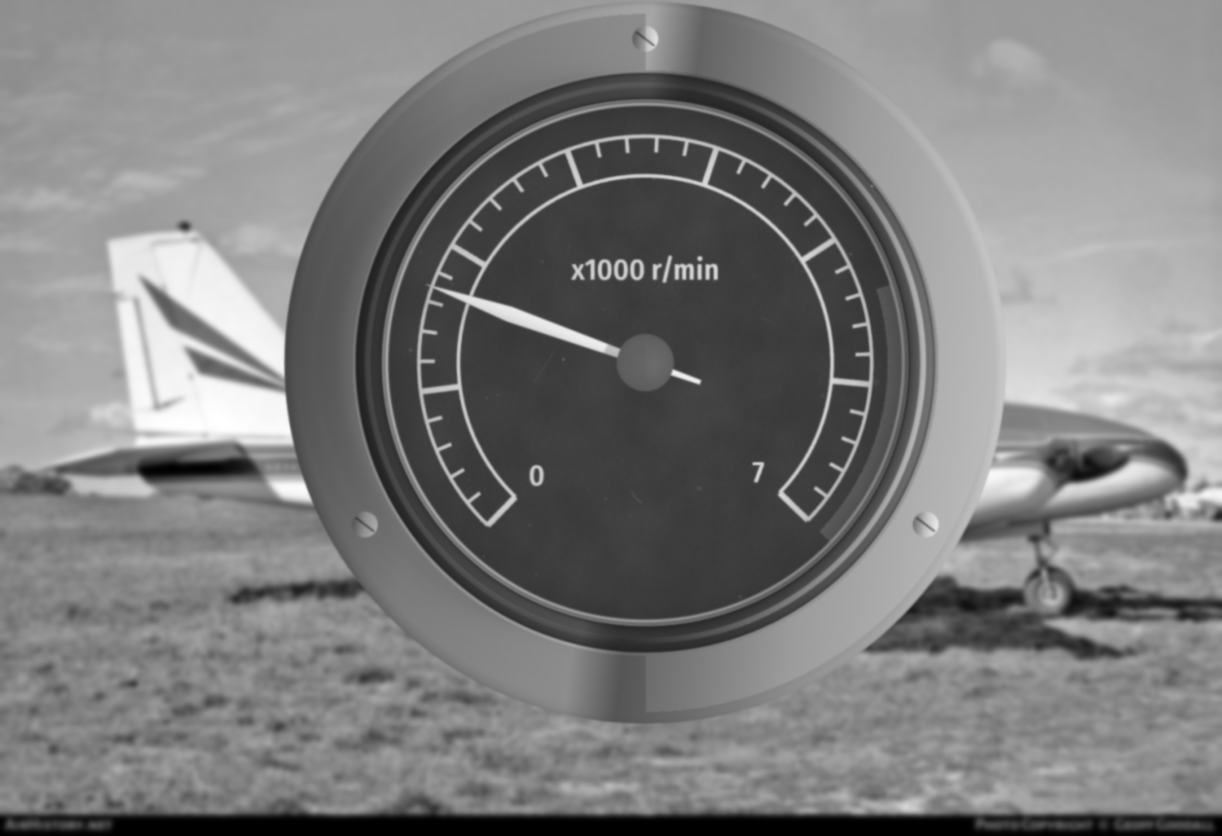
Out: 1700rpm
